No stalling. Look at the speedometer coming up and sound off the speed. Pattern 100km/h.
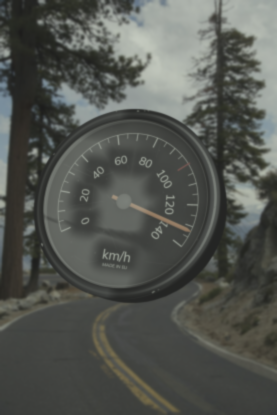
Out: 132.5km/h
